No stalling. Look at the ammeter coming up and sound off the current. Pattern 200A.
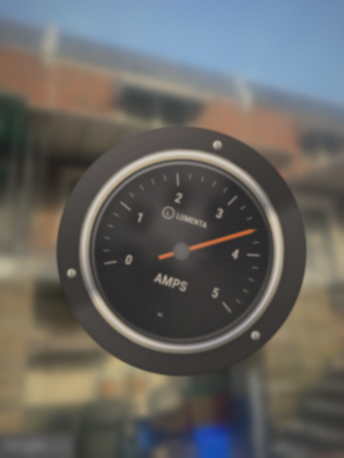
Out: 3.6A
